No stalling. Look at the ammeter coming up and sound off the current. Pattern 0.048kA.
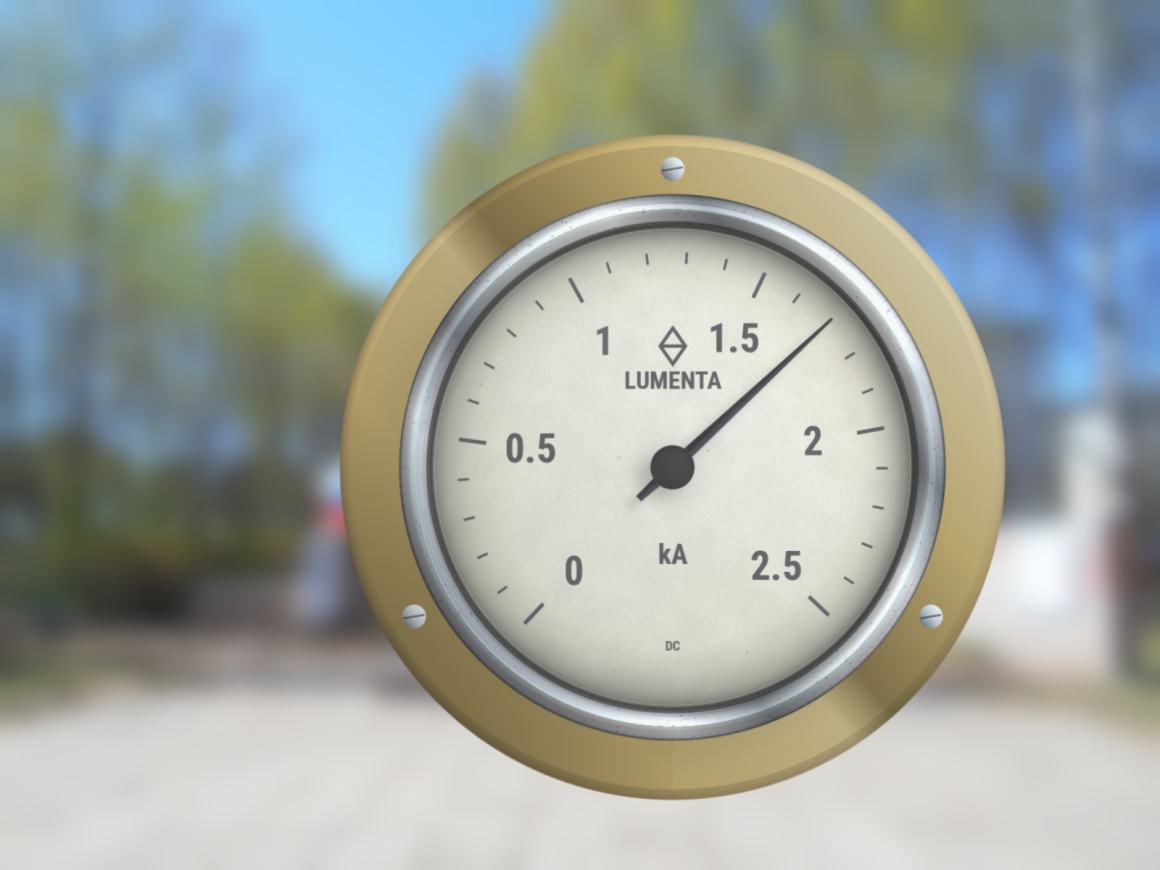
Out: 1.7kA
